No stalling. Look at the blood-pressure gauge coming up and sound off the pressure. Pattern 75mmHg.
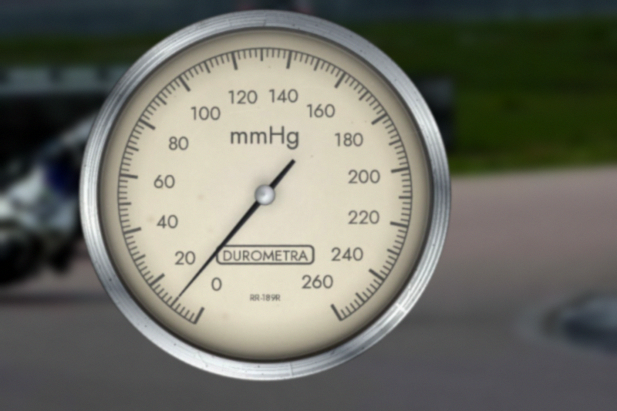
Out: 10mmHg
